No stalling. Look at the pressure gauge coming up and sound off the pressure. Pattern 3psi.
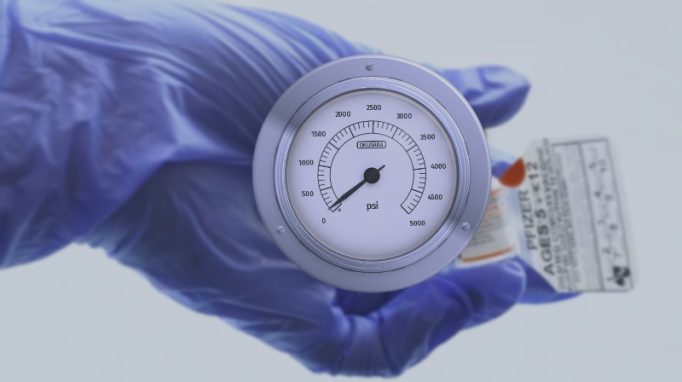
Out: 100psi
